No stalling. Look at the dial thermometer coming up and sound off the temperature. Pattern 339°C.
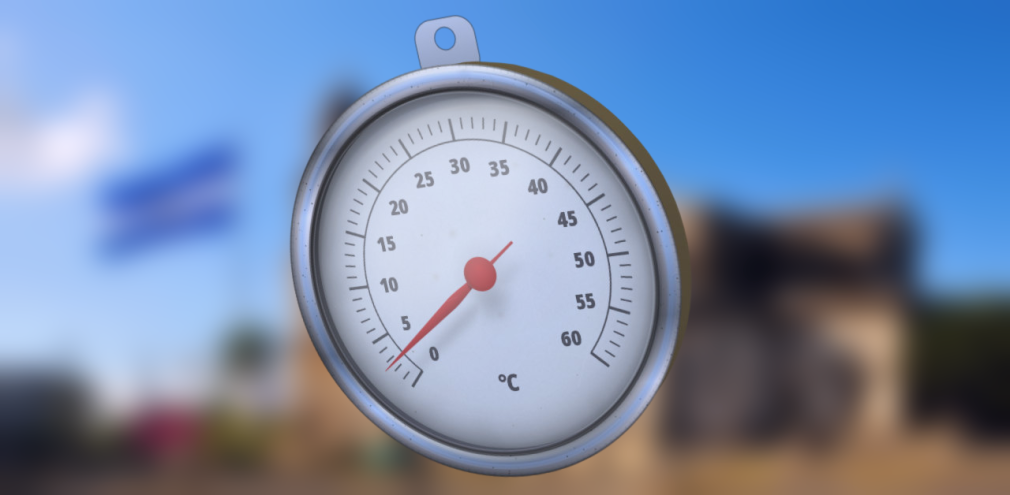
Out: 2.5°C
